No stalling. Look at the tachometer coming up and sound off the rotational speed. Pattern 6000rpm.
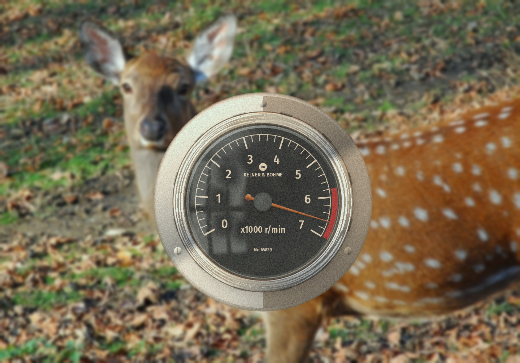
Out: 6600rpm
